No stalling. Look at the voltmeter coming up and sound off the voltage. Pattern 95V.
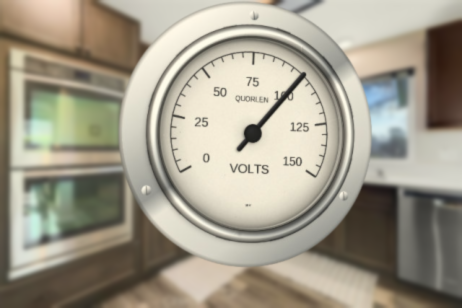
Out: 100V
